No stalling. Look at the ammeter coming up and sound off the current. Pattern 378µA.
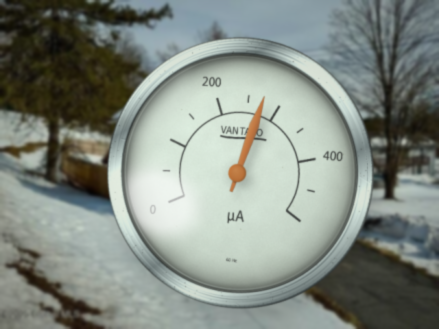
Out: 275µA
